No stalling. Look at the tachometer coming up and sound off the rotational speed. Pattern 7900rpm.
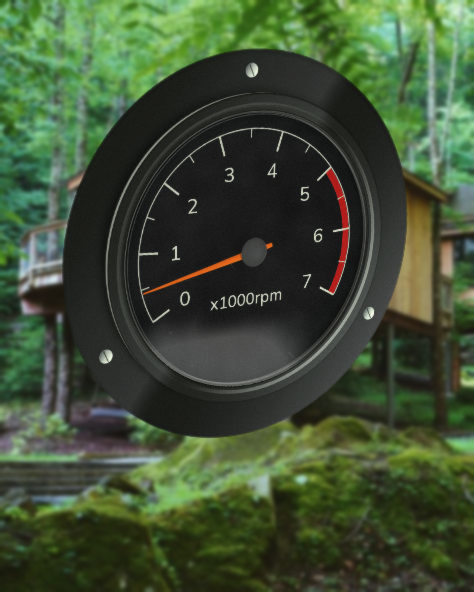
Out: 500rpm
